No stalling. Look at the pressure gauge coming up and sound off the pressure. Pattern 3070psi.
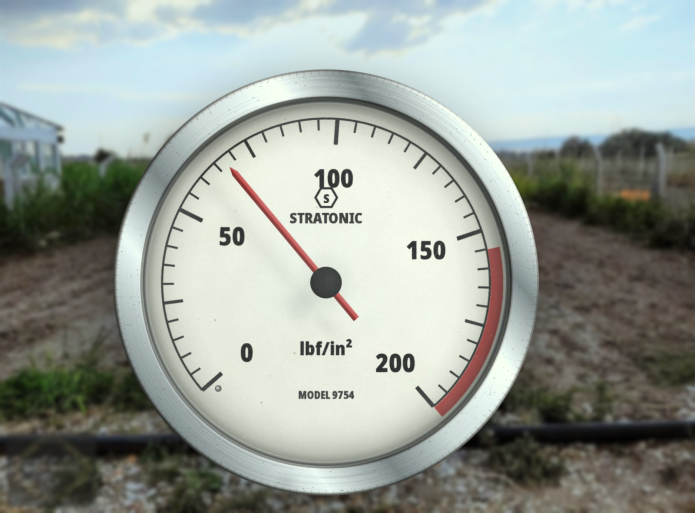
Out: 67.5psi
